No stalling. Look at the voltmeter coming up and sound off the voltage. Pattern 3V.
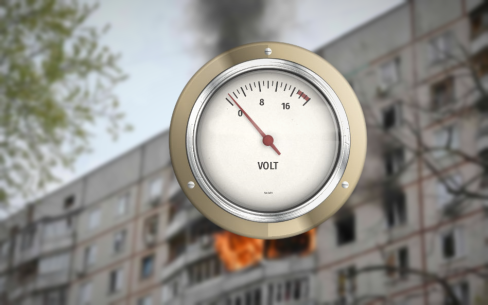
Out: 1V
